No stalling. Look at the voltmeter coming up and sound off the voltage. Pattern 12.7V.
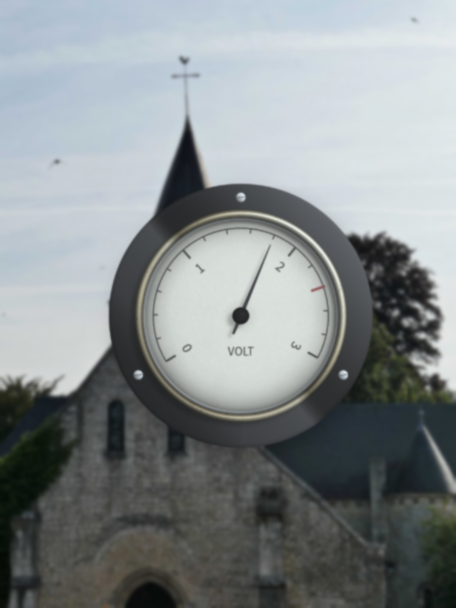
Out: 1.8V
